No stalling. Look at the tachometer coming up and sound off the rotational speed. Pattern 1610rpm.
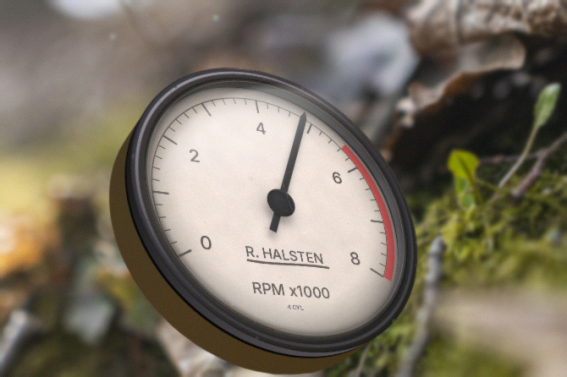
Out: 4800rpm
